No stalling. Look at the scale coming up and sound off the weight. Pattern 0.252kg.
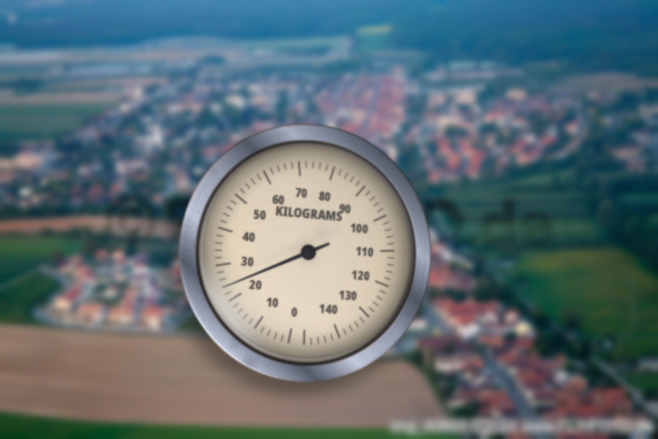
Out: 24kg
